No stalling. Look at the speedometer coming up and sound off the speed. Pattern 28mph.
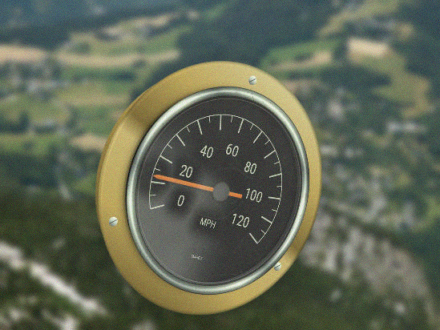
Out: 12.5mph
